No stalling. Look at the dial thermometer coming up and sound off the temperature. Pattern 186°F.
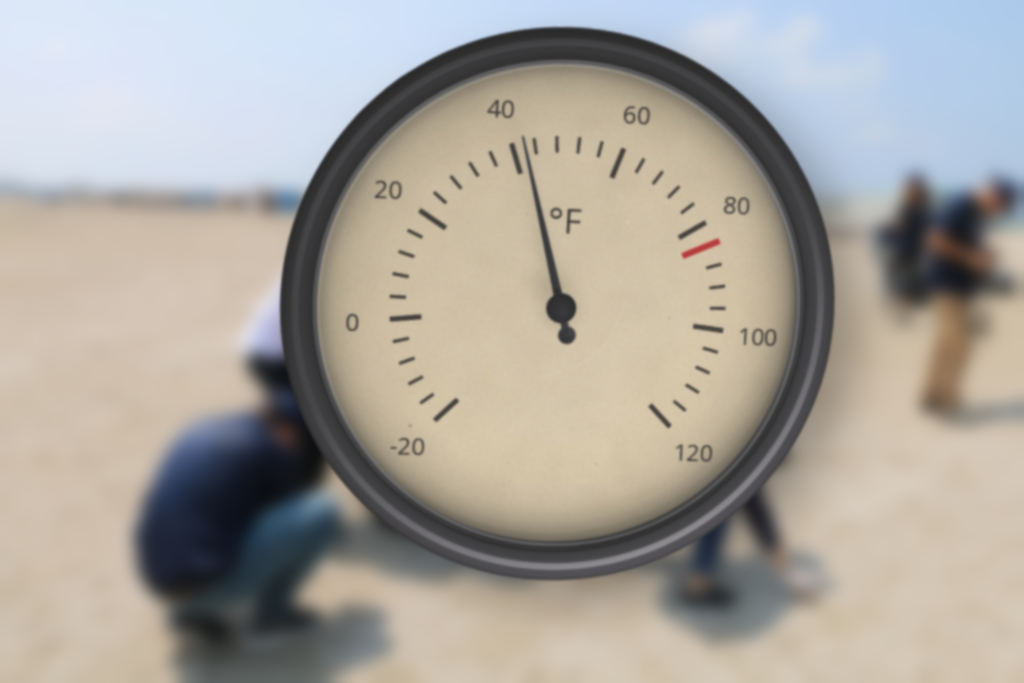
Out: 42°F
